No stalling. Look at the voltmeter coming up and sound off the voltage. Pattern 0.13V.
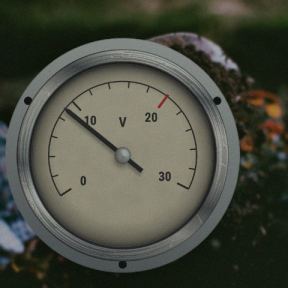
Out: 9V
